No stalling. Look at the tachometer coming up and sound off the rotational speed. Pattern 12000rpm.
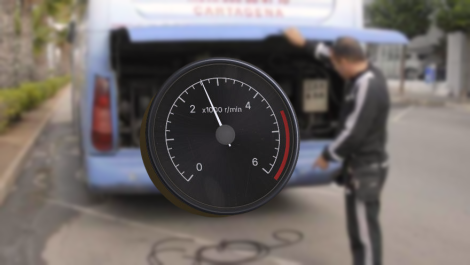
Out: 2600rpm
